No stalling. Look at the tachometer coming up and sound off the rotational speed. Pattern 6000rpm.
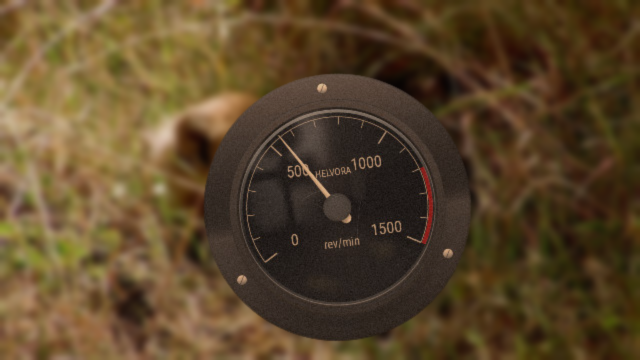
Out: 550rpm
